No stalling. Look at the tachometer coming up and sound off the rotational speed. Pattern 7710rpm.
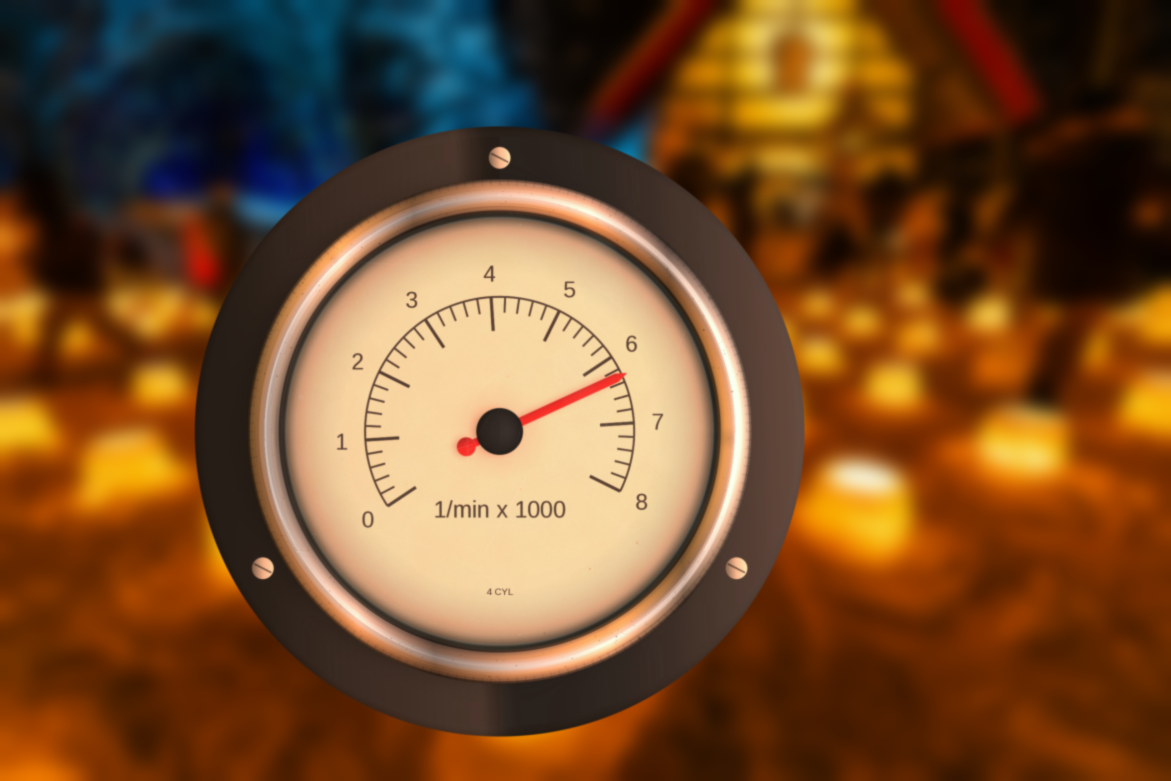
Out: 6300rpm
